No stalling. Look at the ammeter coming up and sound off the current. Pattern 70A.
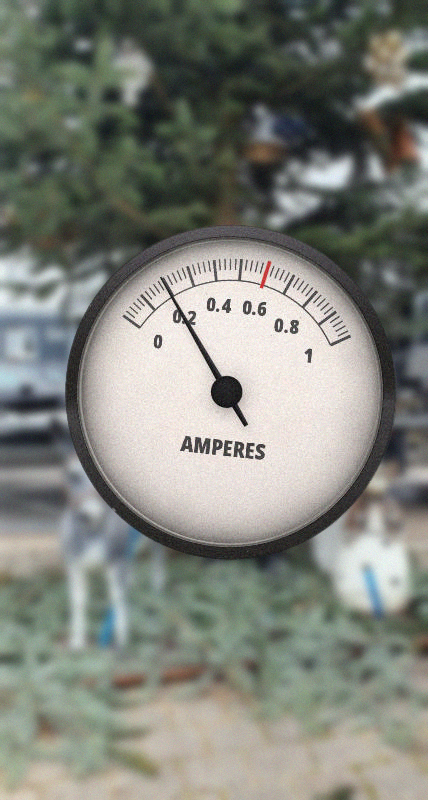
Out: 0.2A
